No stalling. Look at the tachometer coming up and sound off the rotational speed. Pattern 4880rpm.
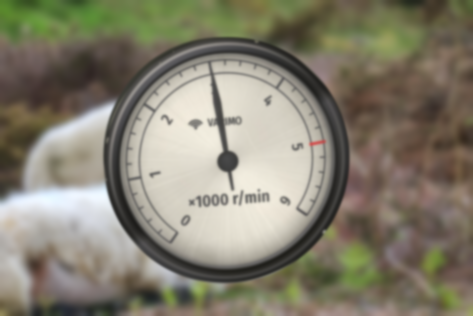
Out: 3000rpm
